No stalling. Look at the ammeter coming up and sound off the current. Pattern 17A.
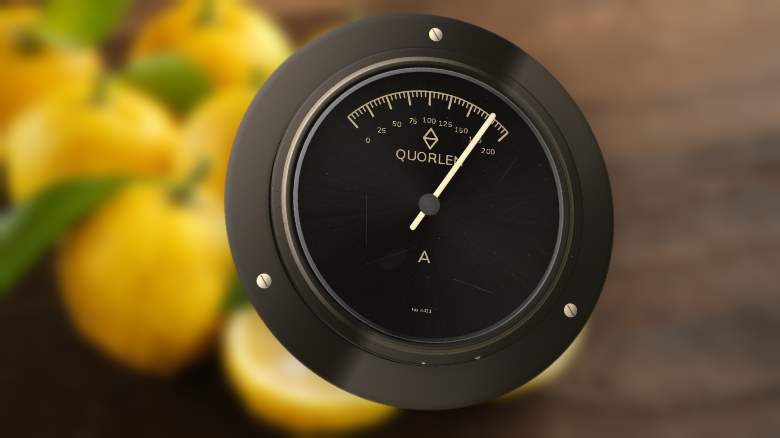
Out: 175A
